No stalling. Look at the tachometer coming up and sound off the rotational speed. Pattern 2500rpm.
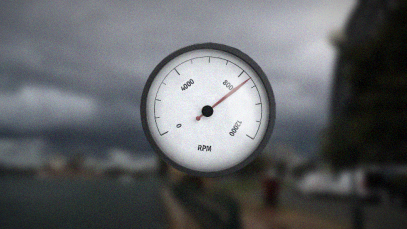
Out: 8500rpm
